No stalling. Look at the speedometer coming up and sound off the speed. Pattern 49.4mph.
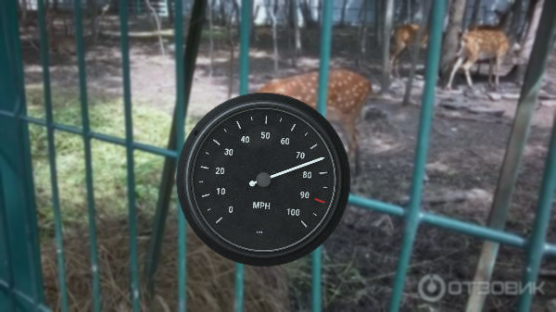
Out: 75mph
